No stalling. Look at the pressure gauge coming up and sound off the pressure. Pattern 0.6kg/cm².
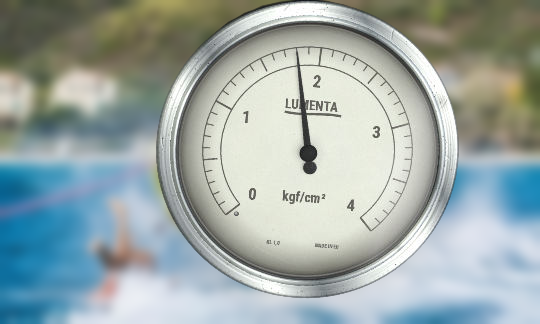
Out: 1.8kg/cm²
